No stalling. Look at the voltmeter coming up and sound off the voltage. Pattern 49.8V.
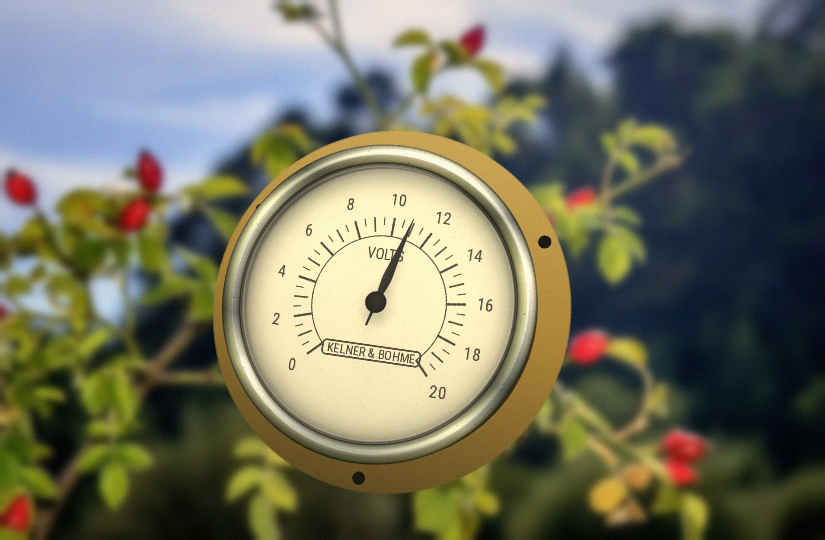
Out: 11V
